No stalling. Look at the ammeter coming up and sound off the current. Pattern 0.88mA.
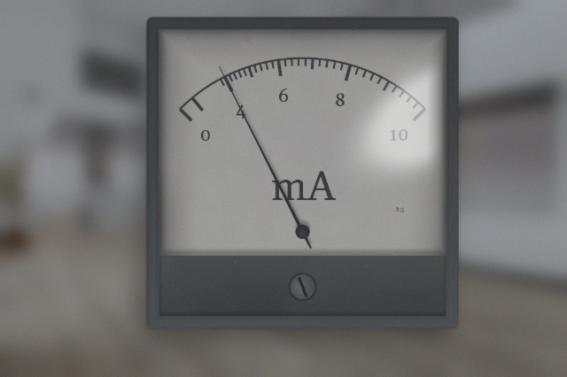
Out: 4mA
